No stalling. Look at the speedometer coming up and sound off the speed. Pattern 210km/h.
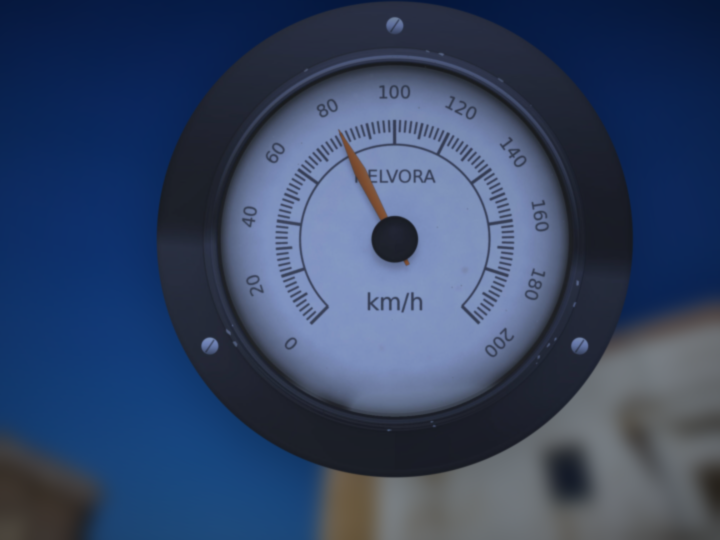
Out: 80km/h
